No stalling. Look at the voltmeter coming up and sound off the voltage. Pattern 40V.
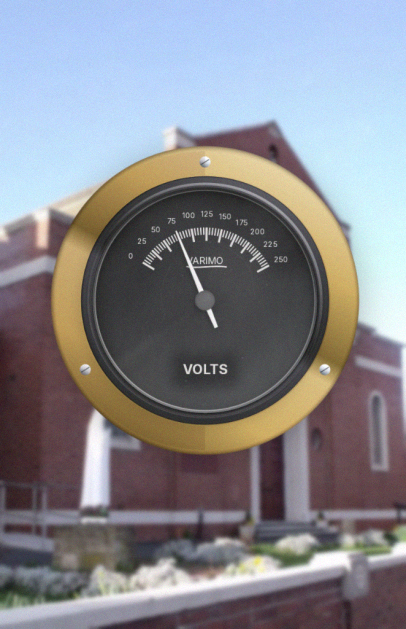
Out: 75V
